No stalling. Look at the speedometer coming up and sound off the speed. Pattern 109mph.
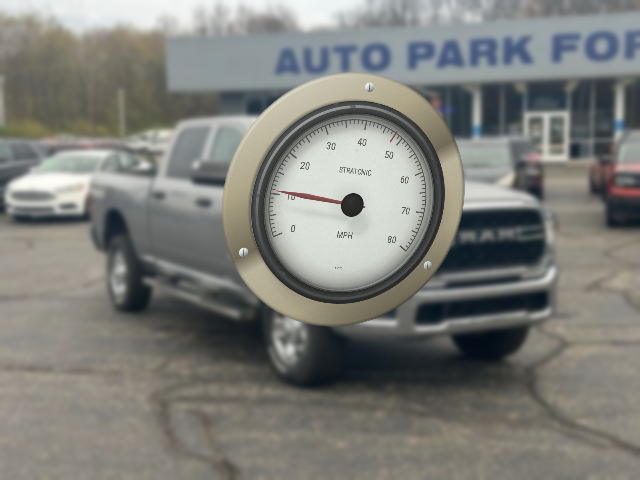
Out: 11mph
